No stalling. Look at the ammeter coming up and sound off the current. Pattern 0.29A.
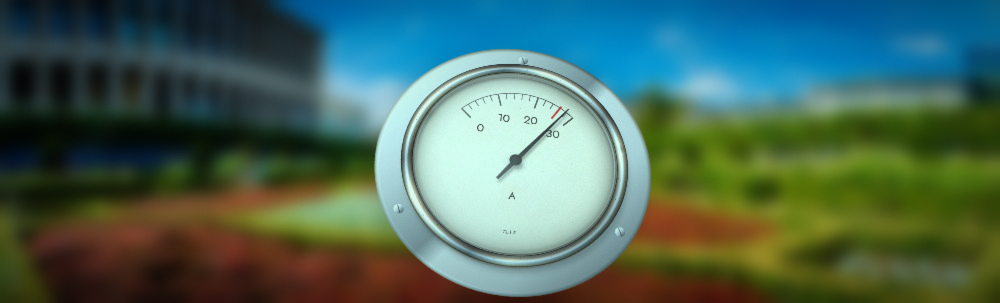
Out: 28A
